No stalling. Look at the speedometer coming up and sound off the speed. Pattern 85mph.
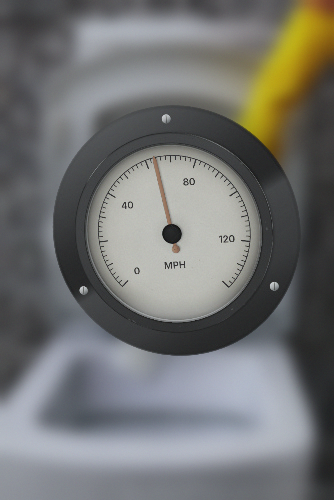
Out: 64mph
